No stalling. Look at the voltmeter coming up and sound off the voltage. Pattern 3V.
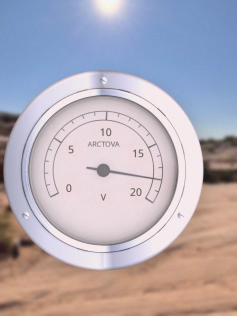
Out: 18V
